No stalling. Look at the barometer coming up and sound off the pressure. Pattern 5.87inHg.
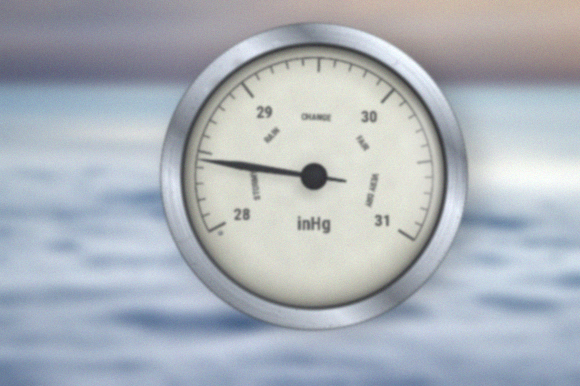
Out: 28.45inHg
